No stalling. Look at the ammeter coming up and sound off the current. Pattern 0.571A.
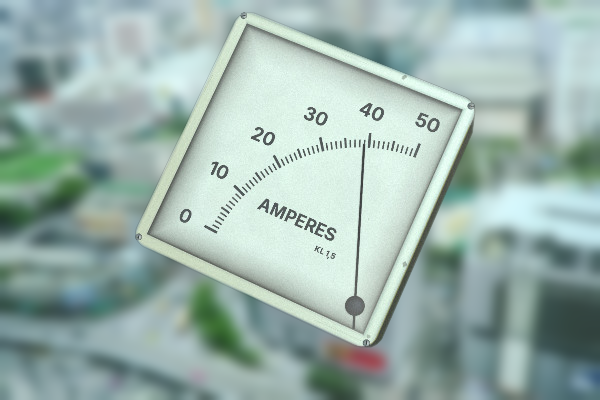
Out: 39A
